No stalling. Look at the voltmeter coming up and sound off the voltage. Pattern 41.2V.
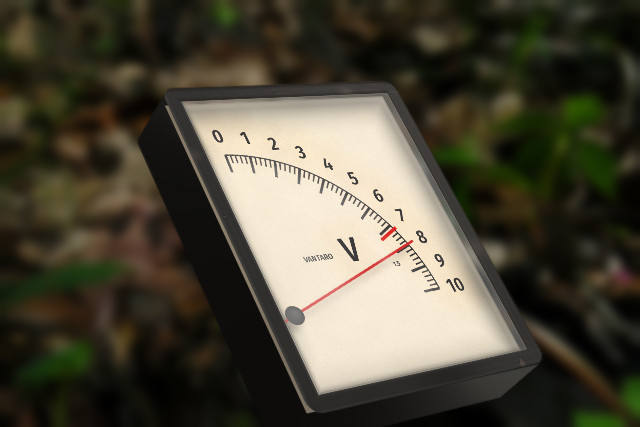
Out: 8V
